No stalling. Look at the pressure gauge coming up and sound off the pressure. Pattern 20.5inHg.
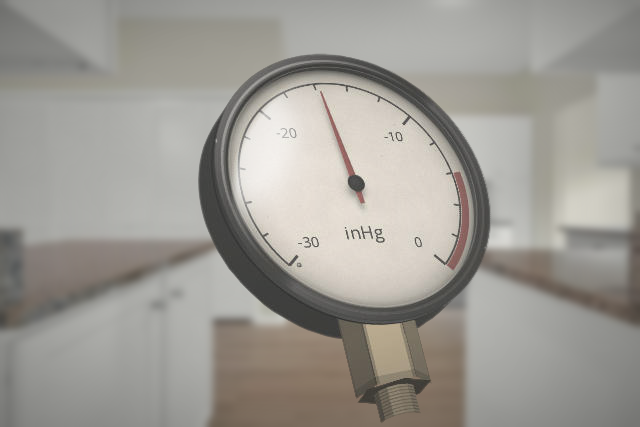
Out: -16inHg
